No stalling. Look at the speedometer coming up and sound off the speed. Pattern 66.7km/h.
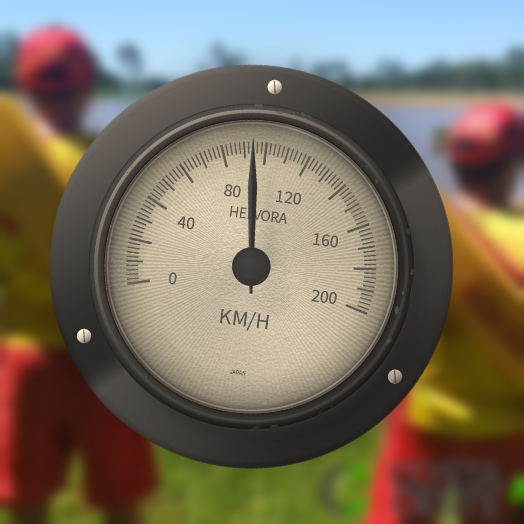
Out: 94km/h
